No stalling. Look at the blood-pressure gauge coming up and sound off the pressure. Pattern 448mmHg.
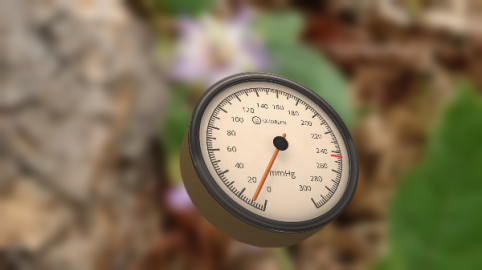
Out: 10mmHg
